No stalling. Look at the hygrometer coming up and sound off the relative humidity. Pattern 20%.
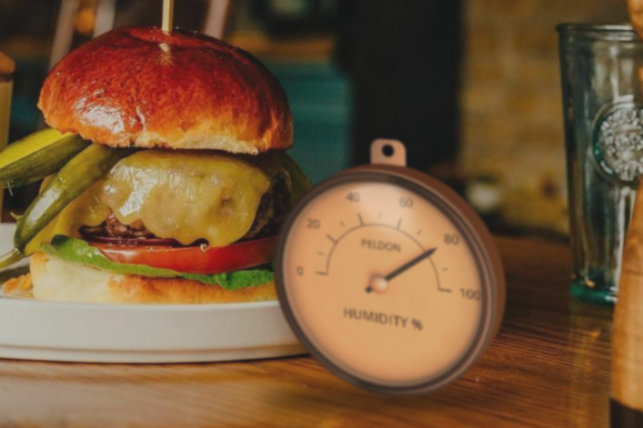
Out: 80%
